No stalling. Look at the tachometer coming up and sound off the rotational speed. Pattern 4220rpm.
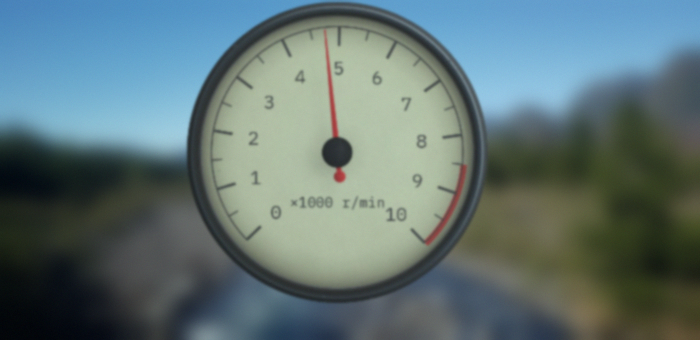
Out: 4750rpm
